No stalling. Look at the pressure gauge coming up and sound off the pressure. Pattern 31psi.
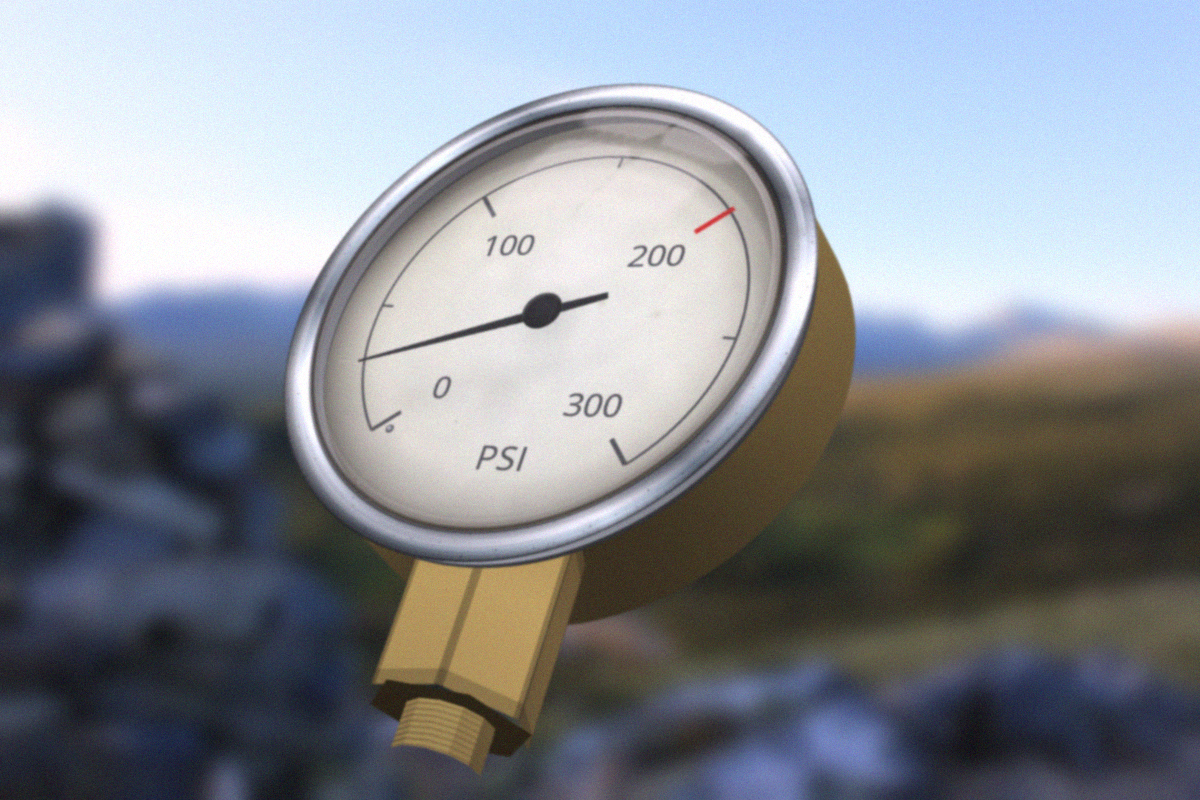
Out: 25psi
